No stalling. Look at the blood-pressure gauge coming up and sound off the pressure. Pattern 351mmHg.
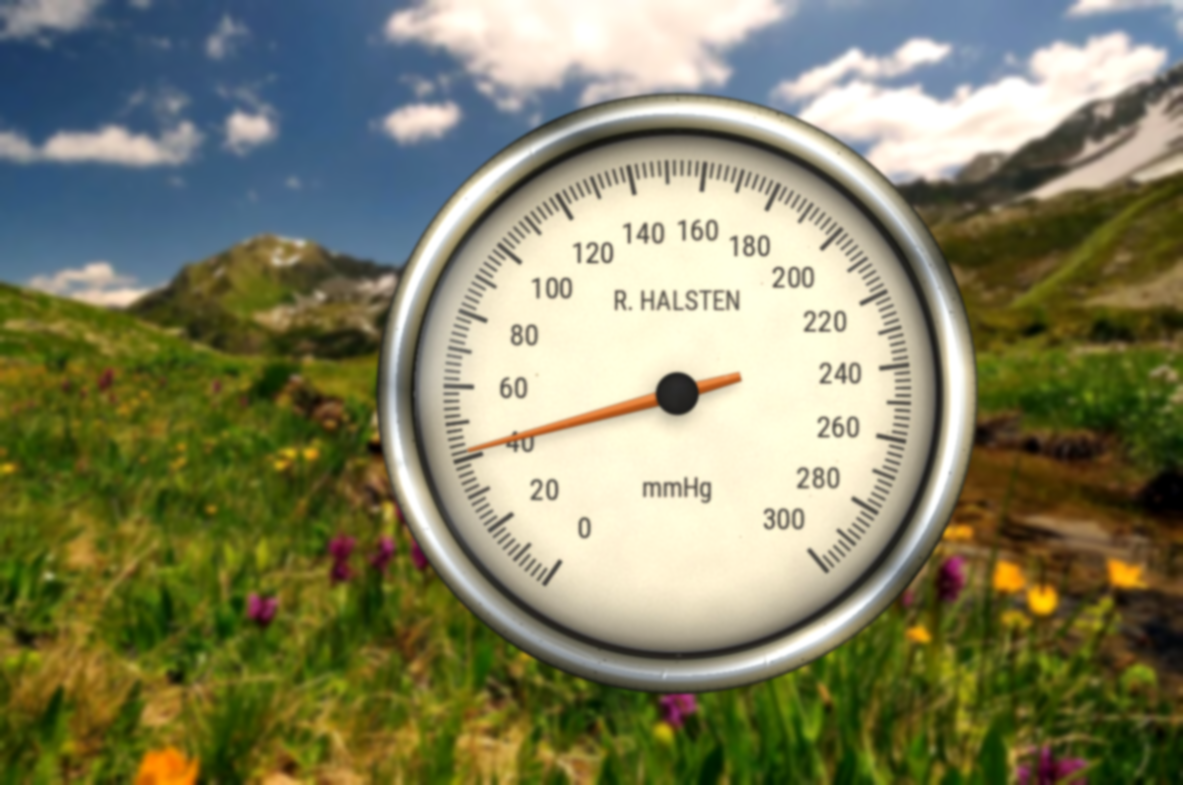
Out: 42mmHg
